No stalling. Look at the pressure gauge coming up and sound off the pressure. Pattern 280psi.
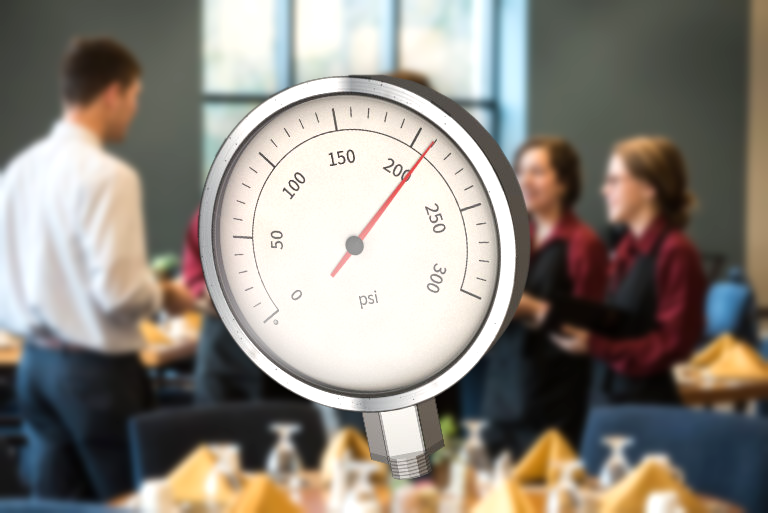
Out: 210psi
